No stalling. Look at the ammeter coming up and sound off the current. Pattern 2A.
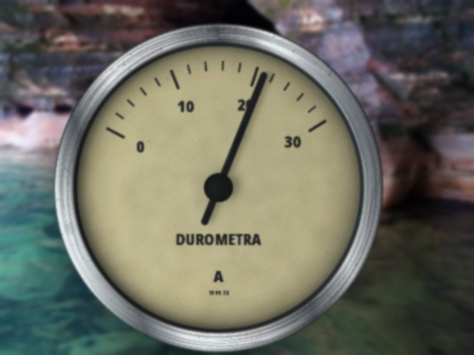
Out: 21A
